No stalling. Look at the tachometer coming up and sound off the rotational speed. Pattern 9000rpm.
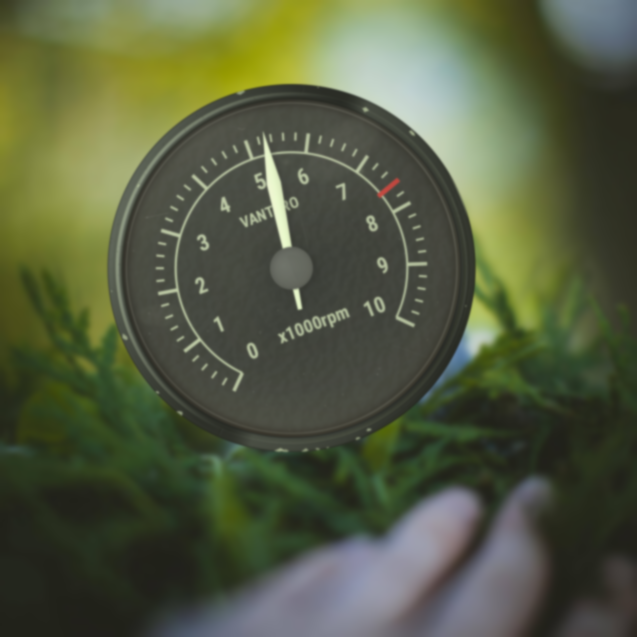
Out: 5300rpm
